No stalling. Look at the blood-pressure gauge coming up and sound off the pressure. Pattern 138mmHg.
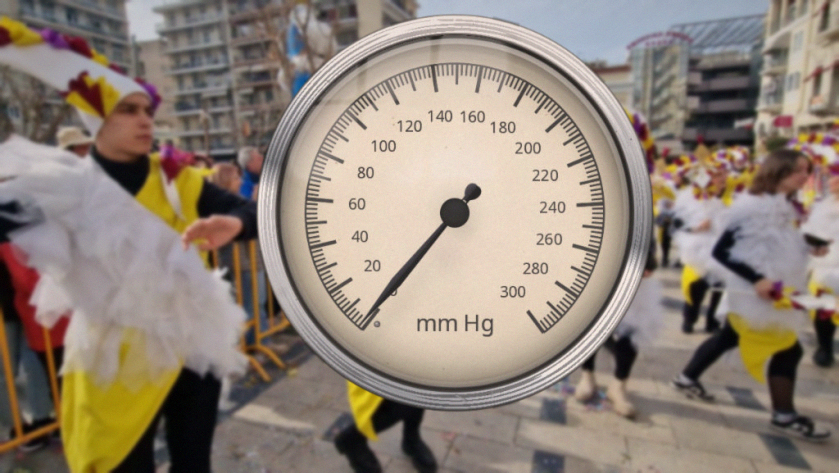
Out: 2mmHg
